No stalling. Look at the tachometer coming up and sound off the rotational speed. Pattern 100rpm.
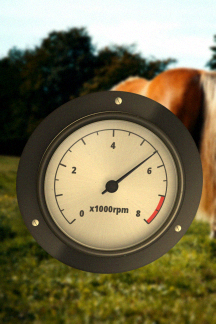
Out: 5500rpm
